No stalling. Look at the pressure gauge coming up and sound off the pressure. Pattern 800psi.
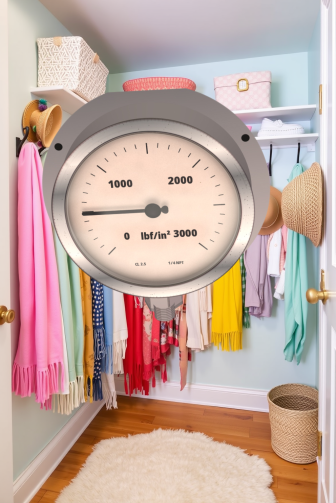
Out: 500psi
